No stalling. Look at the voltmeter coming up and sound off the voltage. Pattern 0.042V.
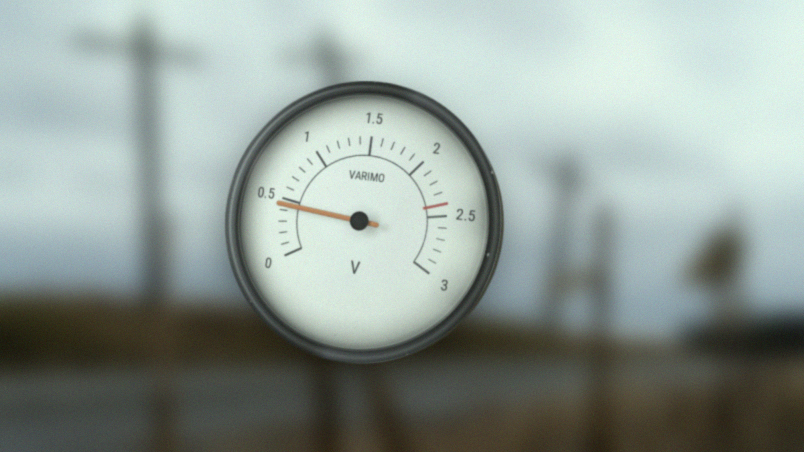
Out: 0.45V
